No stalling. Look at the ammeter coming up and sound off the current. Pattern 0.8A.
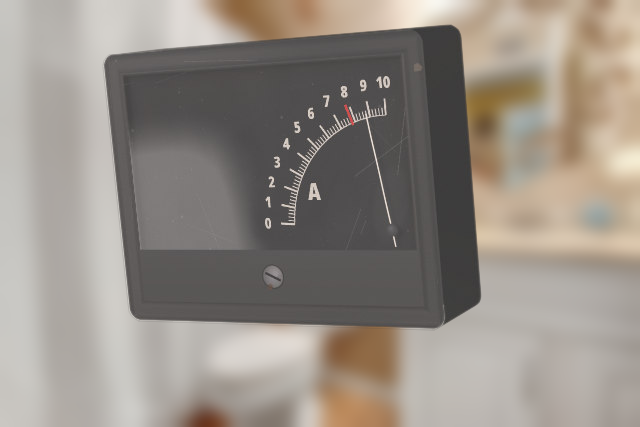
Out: 9A
